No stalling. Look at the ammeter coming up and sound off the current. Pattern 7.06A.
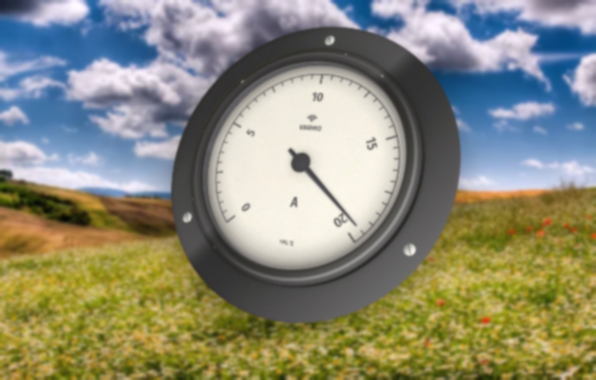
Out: 19.5A
